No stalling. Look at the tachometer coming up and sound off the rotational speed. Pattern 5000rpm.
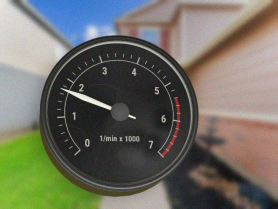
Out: 1700rpm
